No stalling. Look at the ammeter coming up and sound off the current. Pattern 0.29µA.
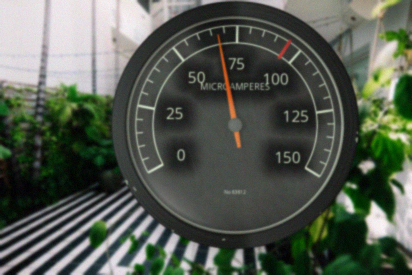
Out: 67.5µA
